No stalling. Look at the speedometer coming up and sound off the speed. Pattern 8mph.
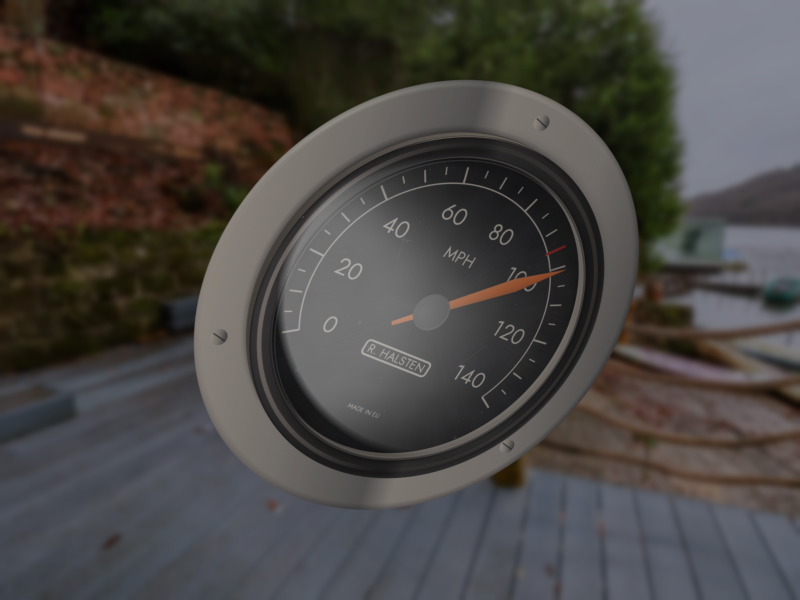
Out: 100mph
